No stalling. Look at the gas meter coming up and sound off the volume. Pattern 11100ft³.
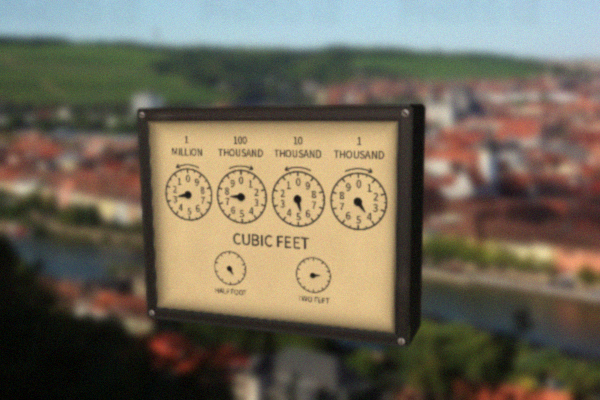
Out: 275400ft³
